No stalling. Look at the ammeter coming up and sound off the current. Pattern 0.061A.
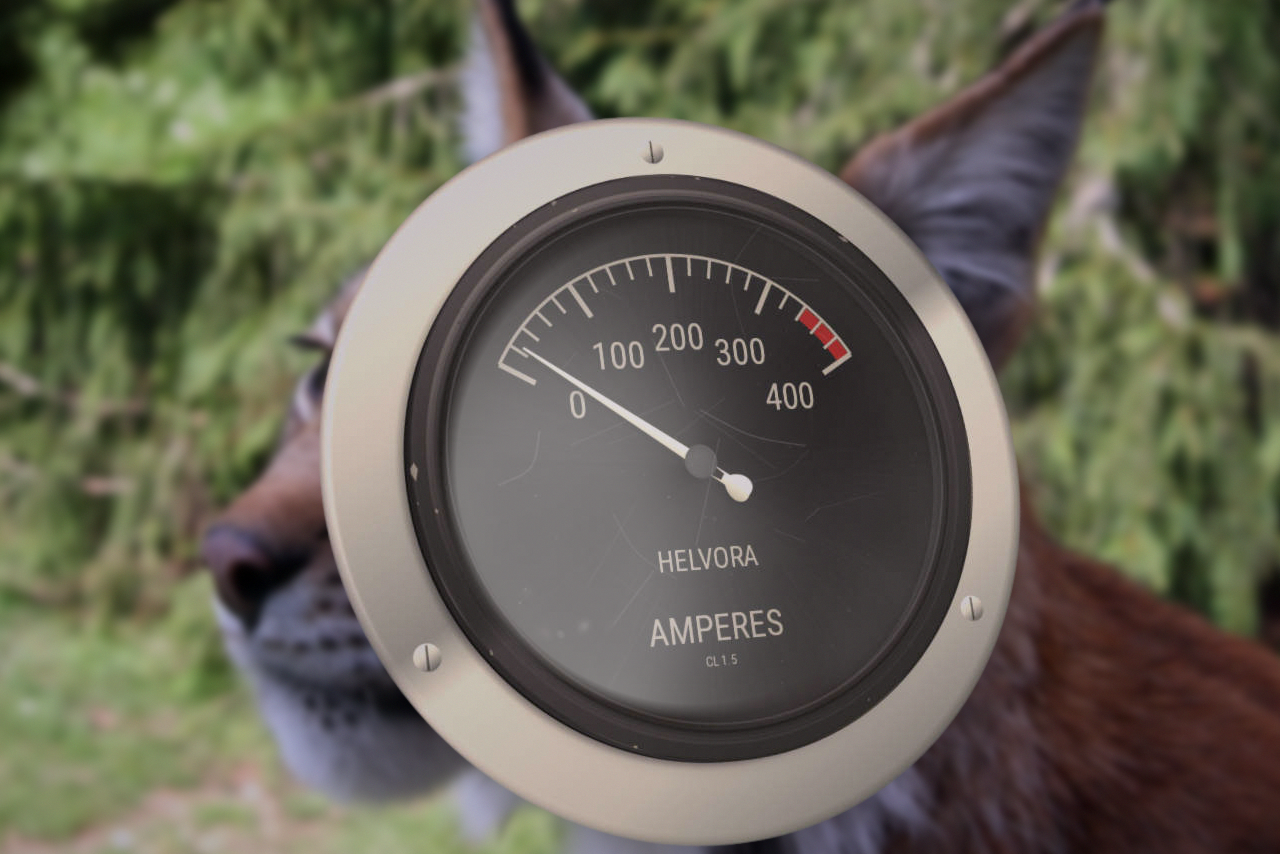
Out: 20A
